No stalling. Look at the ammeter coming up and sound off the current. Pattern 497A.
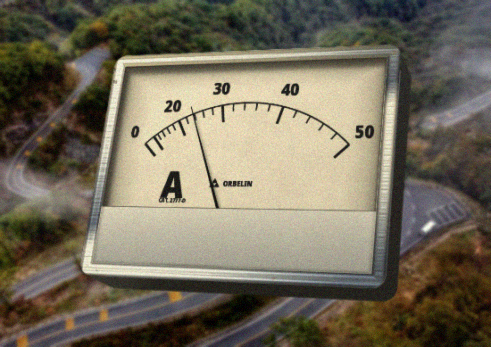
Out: 24A
